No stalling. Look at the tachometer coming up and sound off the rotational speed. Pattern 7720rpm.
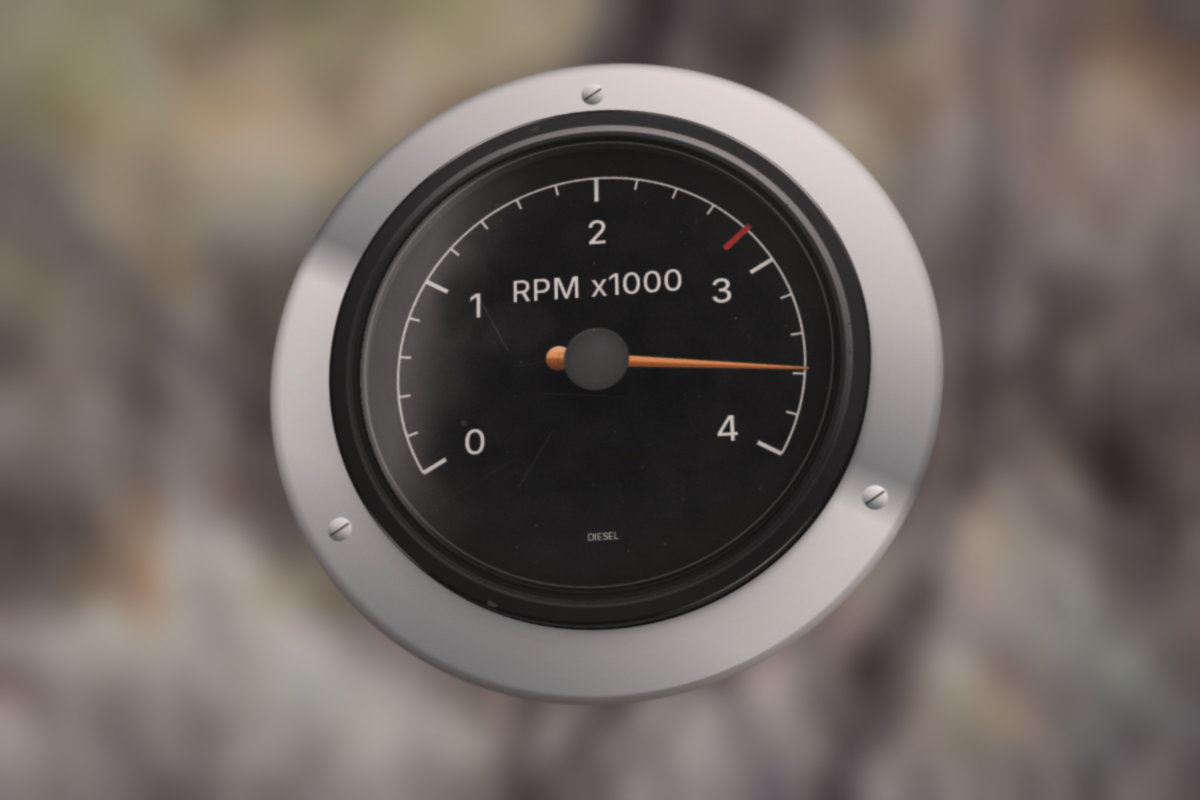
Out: 3600rpm
